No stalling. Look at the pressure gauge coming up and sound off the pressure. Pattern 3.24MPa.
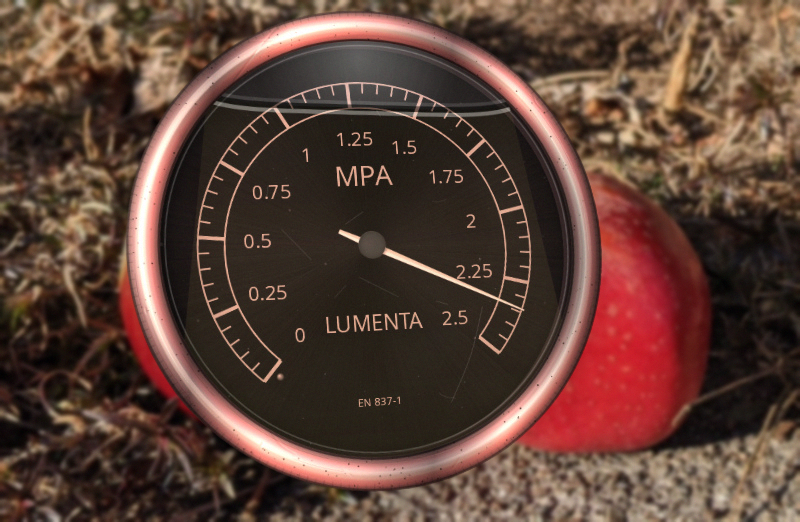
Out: 2.35MPa
